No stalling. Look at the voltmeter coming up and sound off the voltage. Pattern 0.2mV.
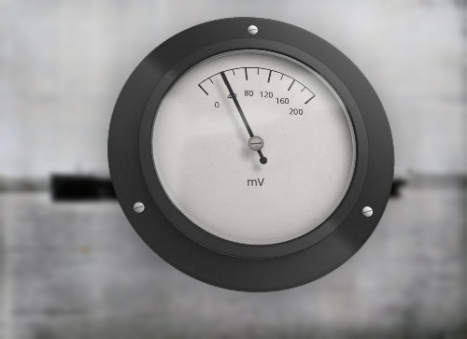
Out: 40mV
